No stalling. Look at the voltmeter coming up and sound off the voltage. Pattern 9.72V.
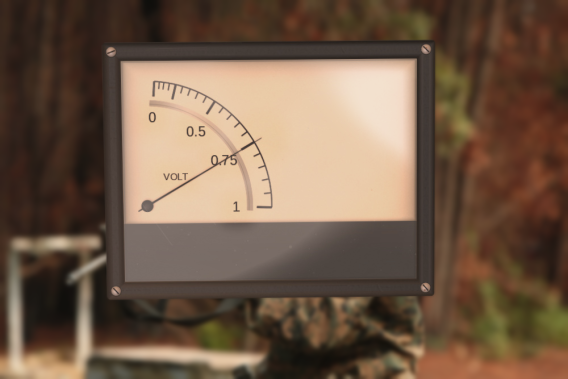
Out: 0.75V
